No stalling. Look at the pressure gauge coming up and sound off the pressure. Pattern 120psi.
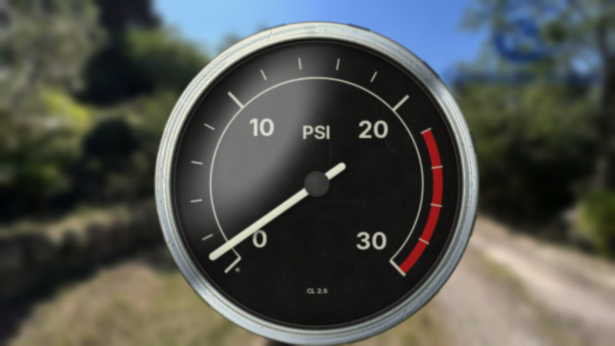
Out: 1psi
